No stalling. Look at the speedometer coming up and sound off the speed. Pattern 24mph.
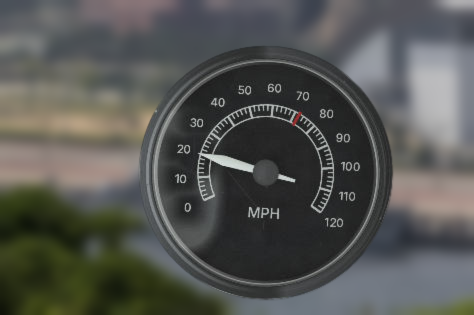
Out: 20mph
